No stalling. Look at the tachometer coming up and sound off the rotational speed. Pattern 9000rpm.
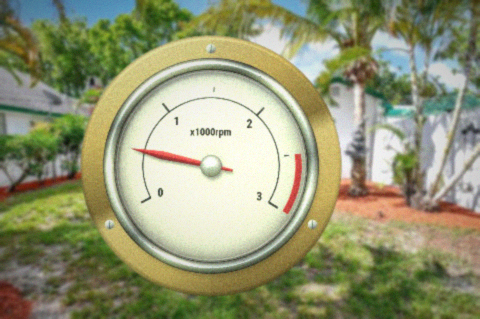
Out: 500rpm
